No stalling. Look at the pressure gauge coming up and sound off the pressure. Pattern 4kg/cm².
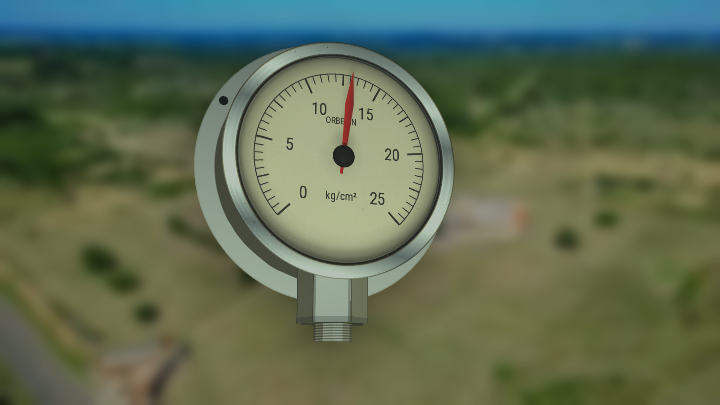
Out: 13kg/cm²
